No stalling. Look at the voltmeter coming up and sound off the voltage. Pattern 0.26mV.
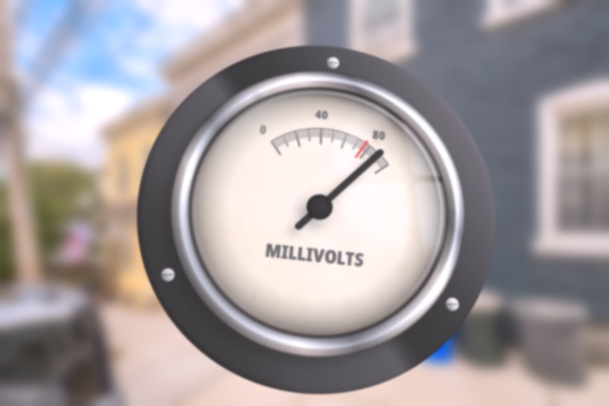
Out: 90mV
